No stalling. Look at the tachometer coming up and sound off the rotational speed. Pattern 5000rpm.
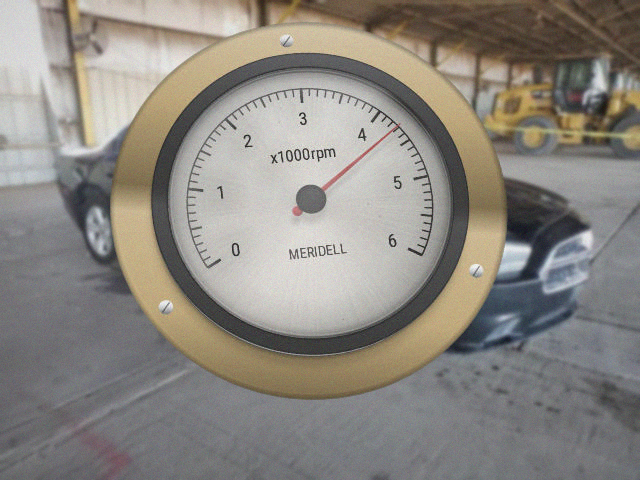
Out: 4300rpm
